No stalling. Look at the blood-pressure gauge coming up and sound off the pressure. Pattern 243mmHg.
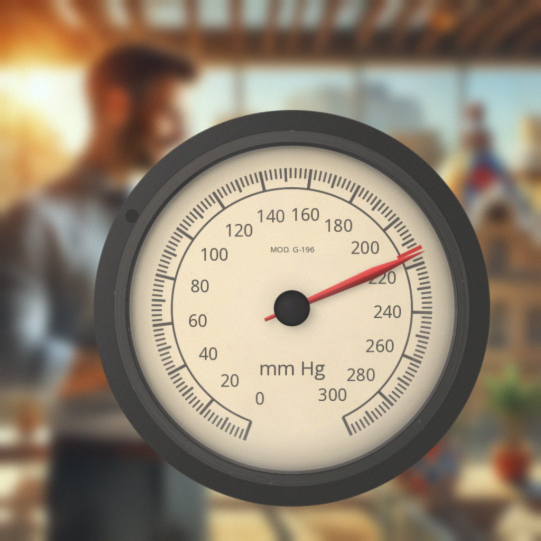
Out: 216mmHg
